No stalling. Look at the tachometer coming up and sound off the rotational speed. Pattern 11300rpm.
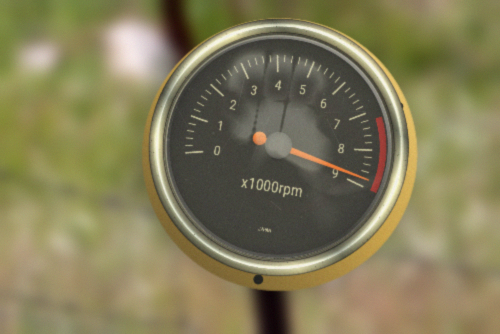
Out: 8800rpm
